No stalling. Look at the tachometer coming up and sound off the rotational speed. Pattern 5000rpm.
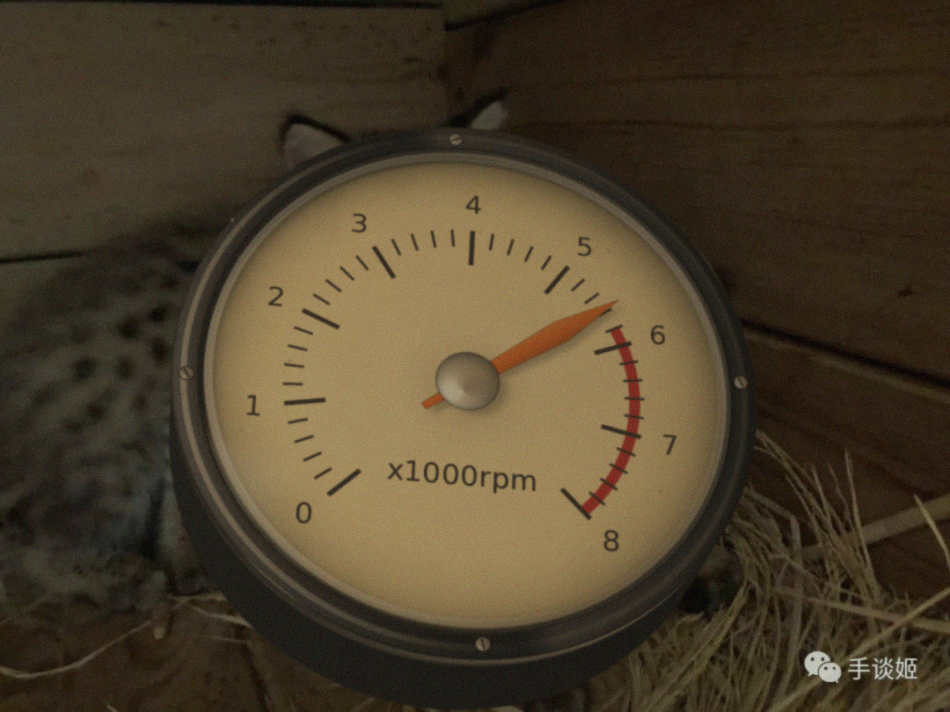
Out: 5600rpm
